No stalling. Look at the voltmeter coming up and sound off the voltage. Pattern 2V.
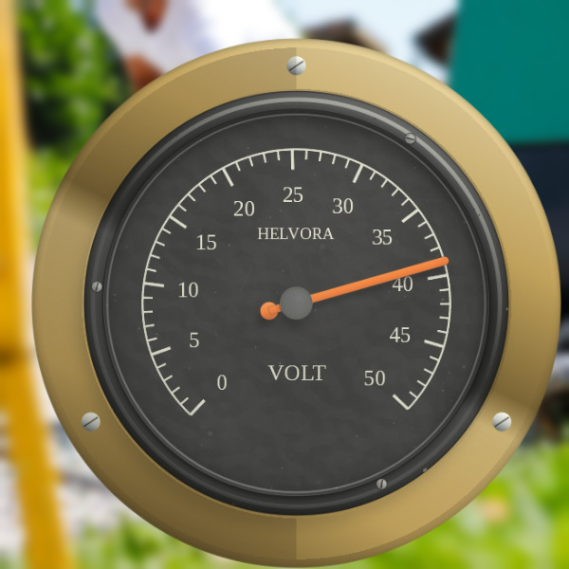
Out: 39V
